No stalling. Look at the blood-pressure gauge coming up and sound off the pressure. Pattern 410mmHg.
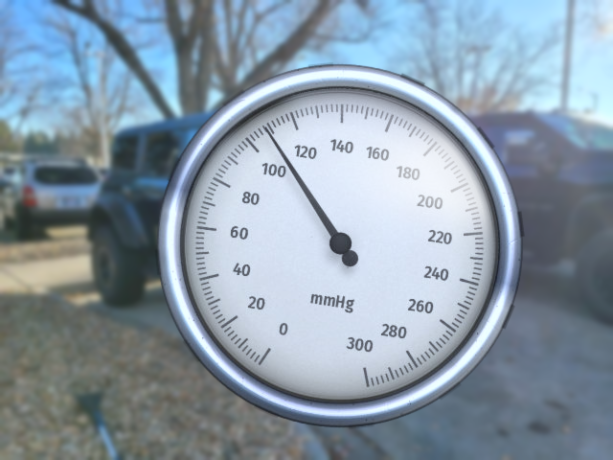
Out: 108mmHg
